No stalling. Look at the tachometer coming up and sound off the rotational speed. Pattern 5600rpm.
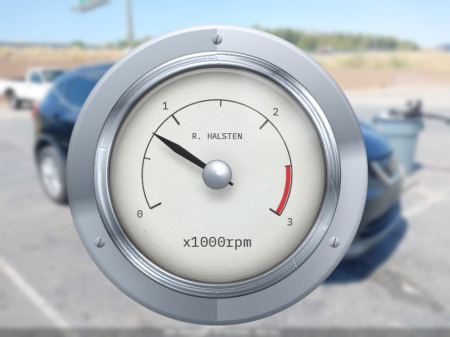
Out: 750rpm
